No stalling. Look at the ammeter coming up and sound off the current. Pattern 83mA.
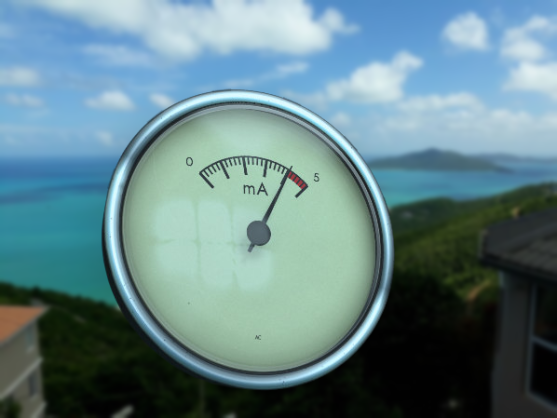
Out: 4mA
